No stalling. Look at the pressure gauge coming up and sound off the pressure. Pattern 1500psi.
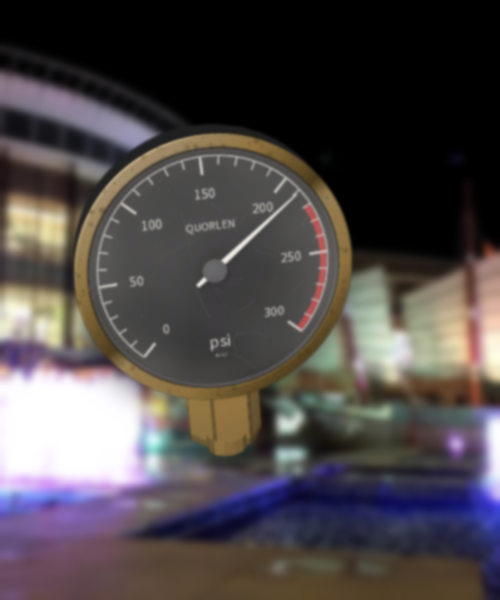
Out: 210psi
